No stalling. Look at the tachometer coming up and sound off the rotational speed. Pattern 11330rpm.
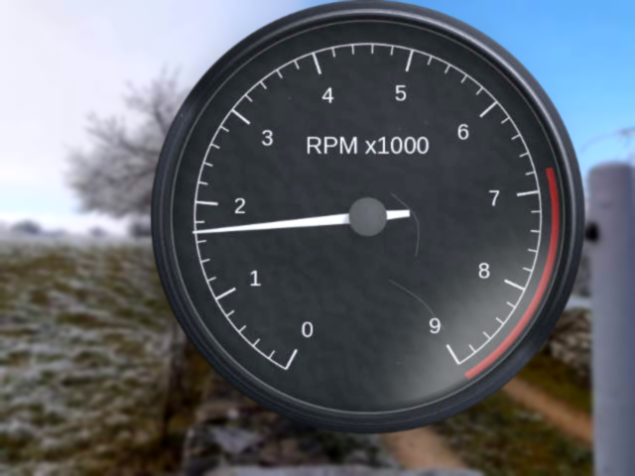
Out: 1700rpm
